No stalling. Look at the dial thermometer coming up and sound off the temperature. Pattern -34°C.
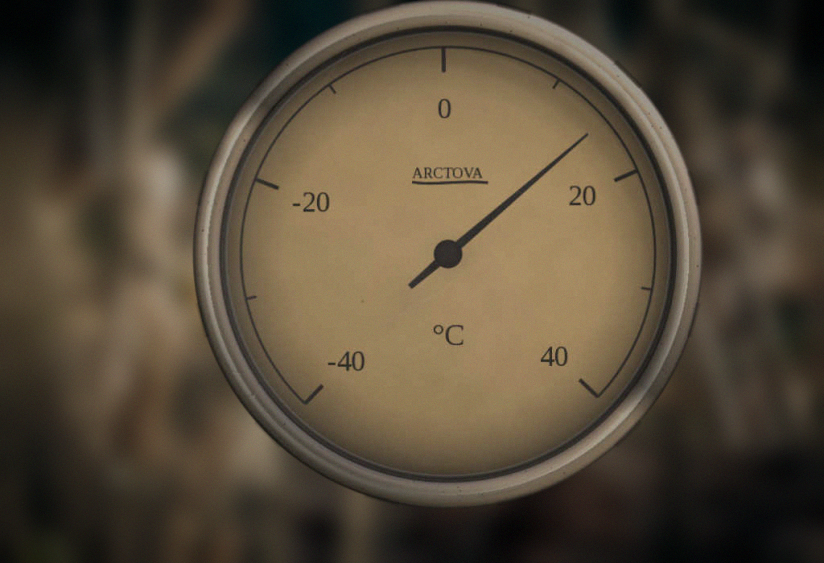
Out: 15°C
